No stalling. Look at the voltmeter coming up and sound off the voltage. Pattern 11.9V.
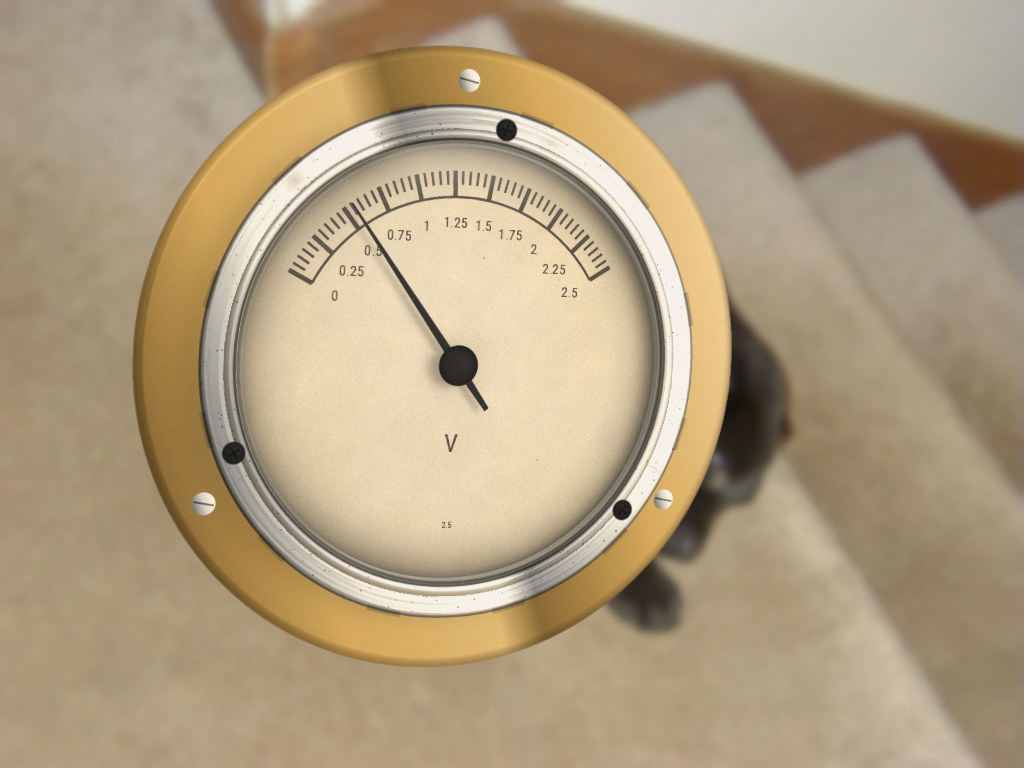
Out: 0.55V
